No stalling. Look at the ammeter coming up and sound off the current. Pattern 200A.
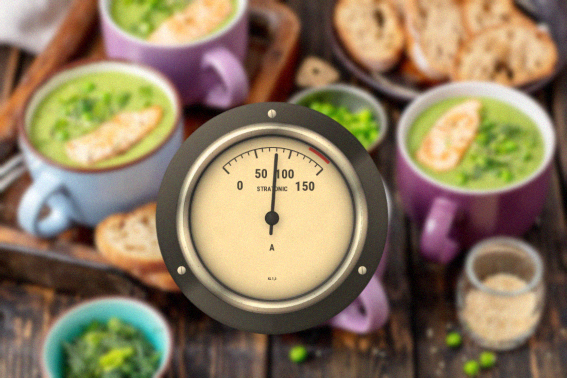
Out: 80A
